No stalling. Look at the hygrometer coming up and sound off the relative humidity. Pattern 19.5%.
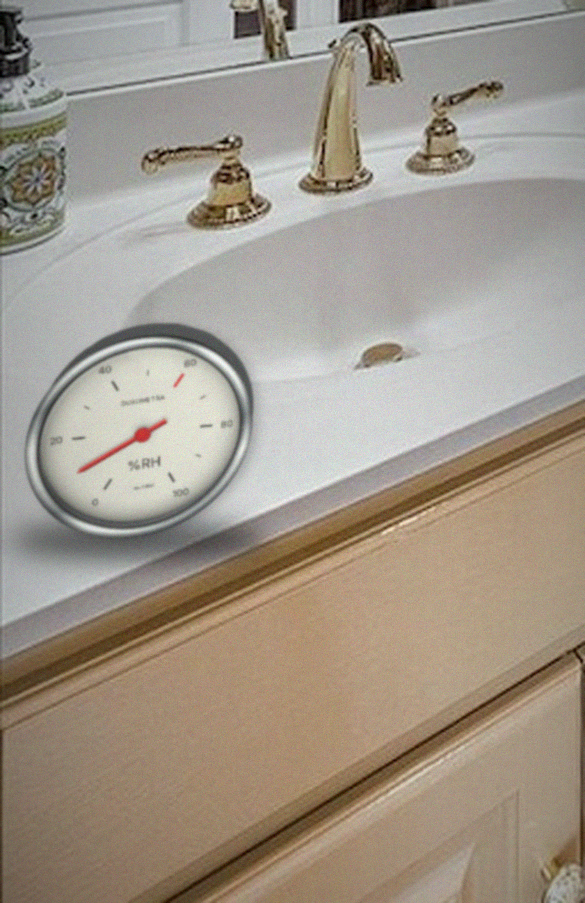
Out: 10%
